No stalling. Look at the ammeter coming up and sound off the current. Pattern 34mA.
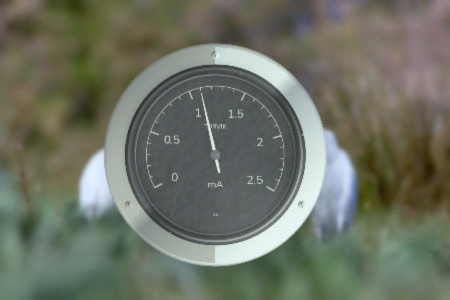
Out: 1.1mA
